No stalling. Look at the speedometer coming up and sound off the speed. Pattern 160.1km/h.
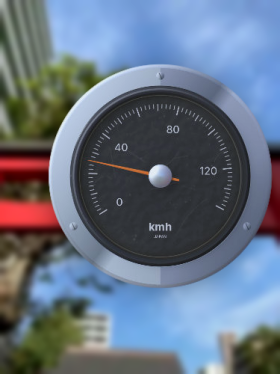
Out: 26km/h
